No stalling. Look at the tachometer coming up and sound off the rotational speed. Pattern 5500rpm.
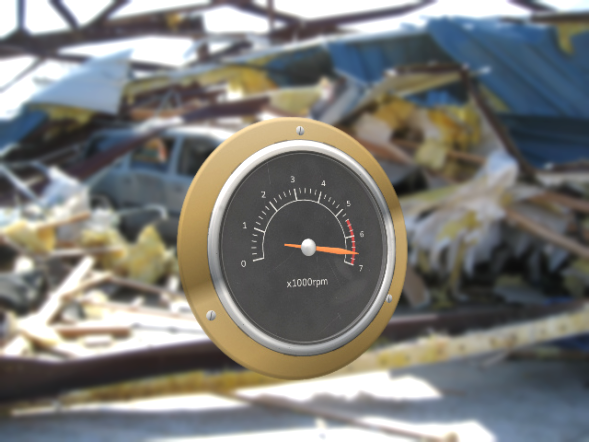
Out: 6600rpm
